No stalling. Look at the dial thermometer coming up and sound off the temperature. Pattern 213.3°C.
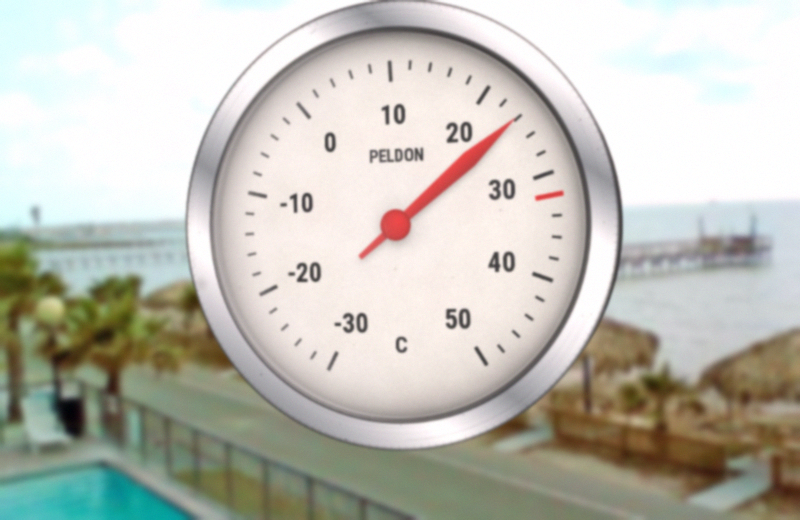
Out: 24°C
